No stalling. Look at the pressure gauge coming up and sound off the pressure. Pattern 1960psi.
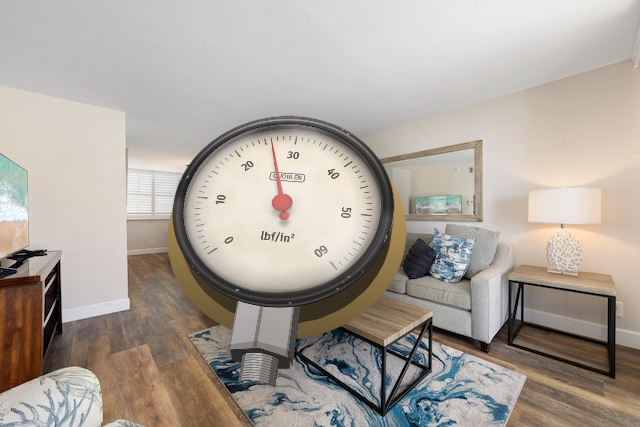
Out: 26psi
